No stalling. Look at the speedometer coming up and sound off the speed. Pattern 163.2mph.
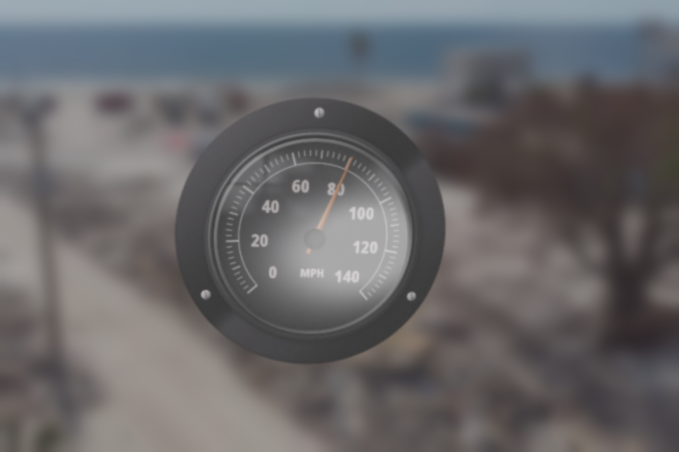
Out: 80mph
